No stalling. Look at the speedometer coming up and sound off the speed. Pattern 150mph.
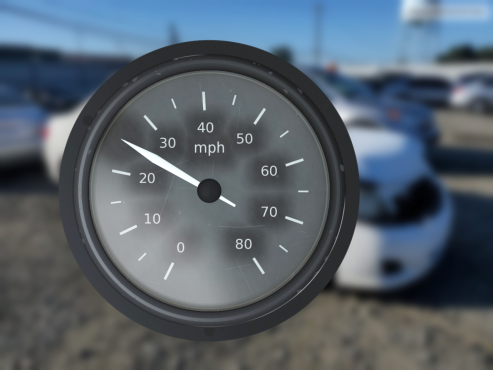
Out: 25mph
